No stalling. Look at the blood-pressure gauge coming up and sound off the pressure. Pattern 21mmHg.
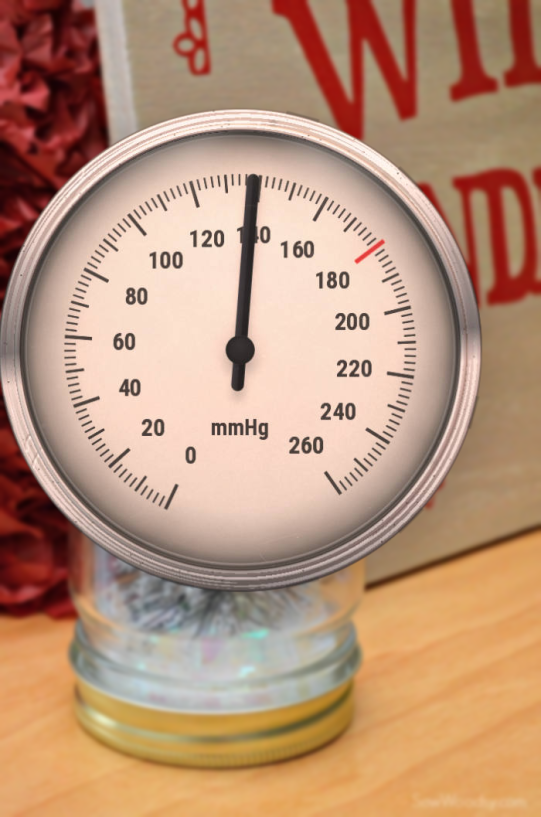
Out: 138mmHg
